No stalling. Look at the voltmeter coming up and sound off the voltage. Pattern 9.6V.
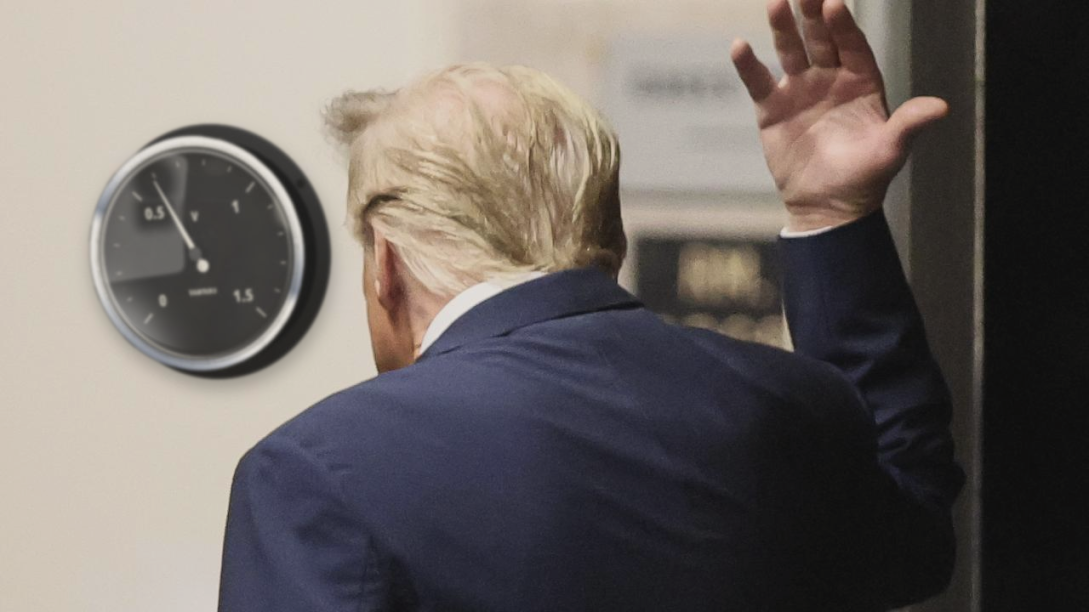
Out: 0.6V
